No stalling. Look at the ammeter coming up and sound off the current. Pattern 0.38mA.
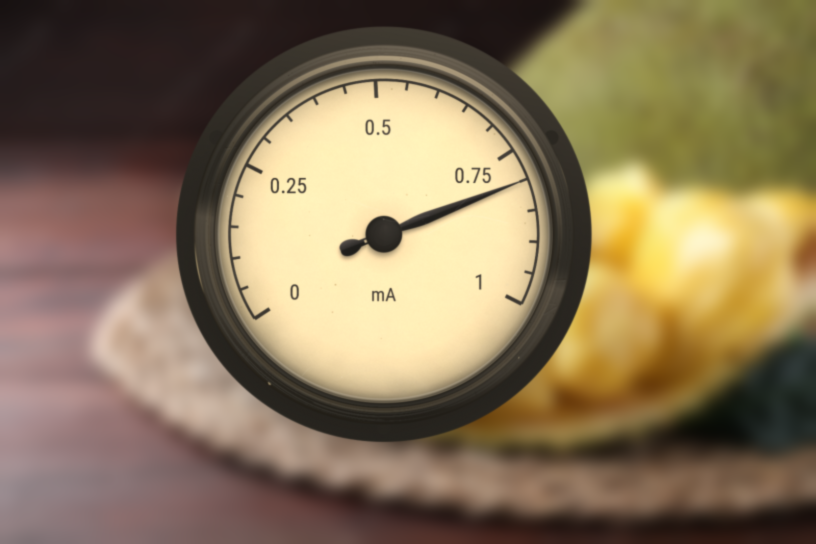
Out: 0.8mA
